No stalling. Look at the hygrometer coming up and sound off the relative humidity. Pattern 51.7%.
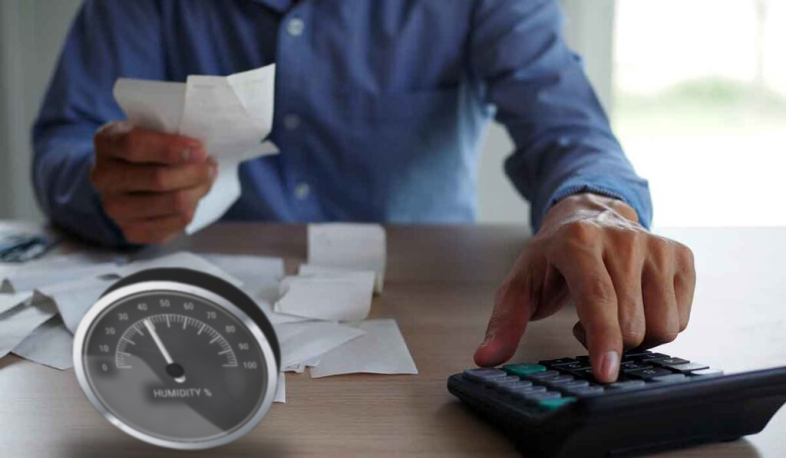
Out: 40%
